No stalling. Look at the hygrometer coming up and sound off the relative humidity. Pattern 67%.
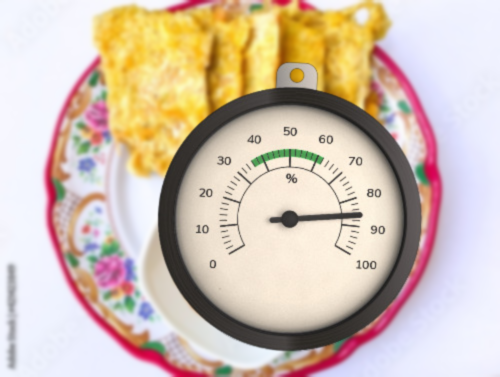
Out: 86%
